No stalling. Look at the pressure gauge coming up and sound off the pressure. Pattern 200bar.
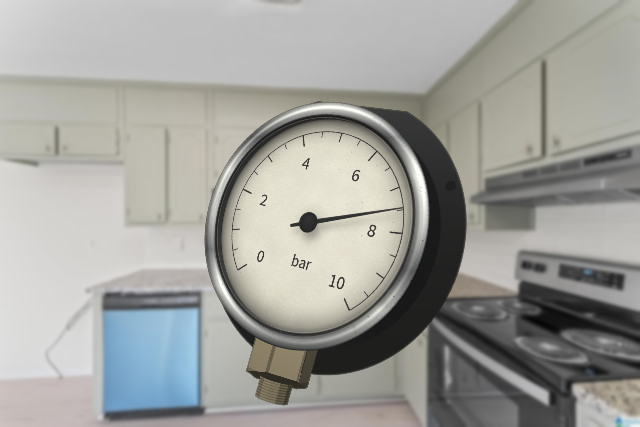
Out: 7.5bar
